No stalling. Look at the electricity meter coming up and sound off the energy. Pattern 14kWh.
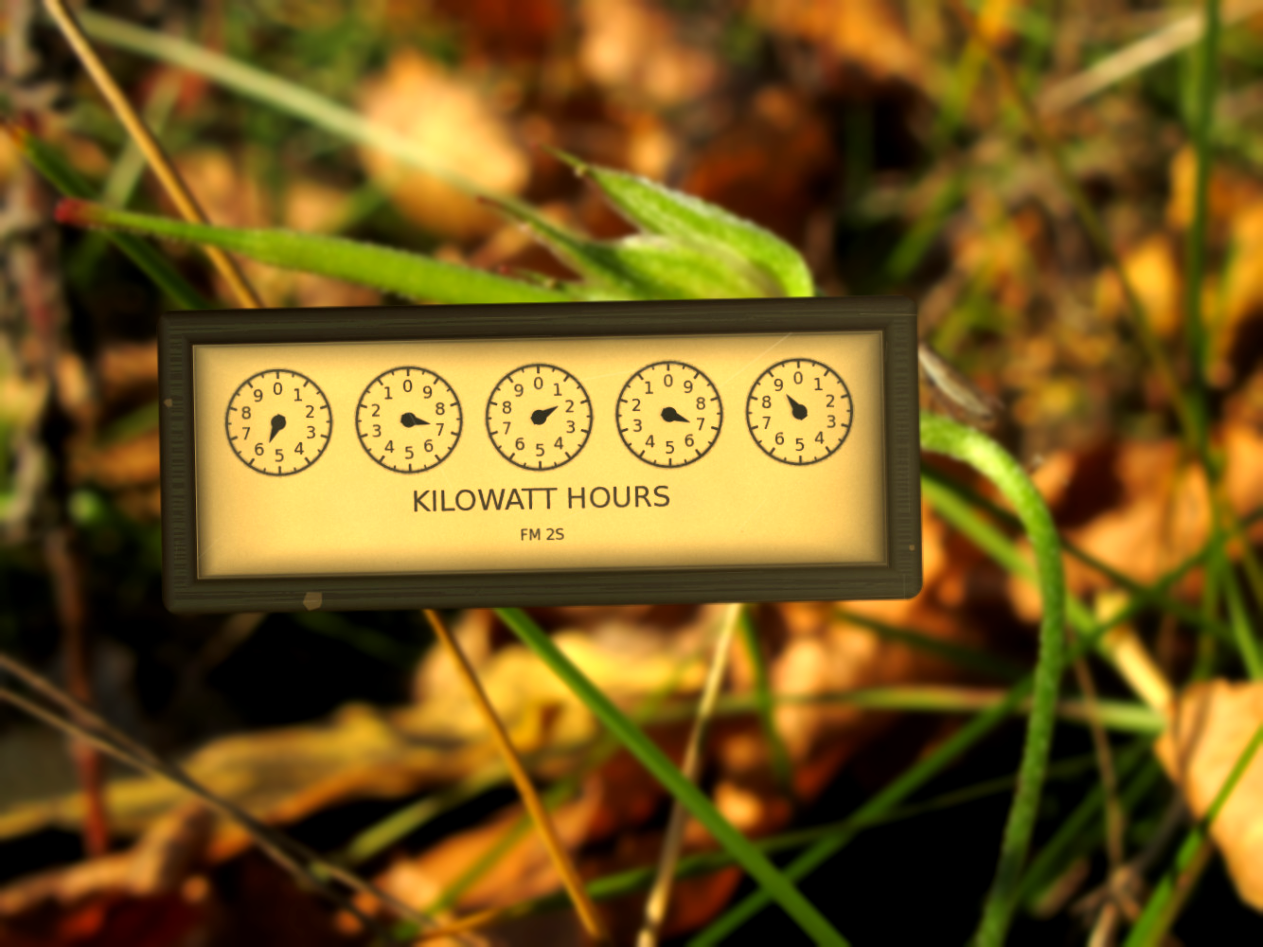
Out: 57169kWh
